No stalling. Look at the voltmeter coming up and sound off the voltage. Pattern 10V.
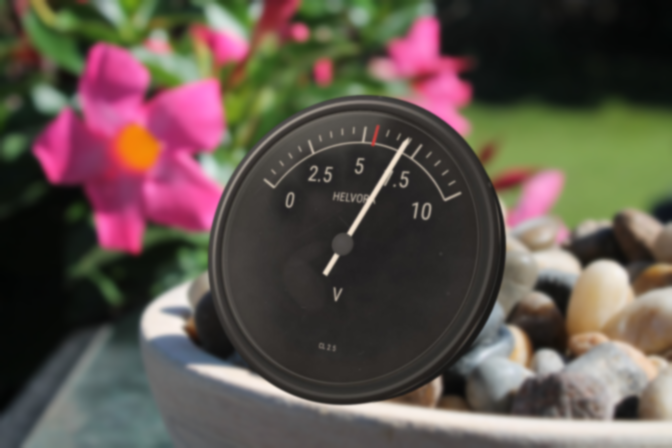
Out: 7V
